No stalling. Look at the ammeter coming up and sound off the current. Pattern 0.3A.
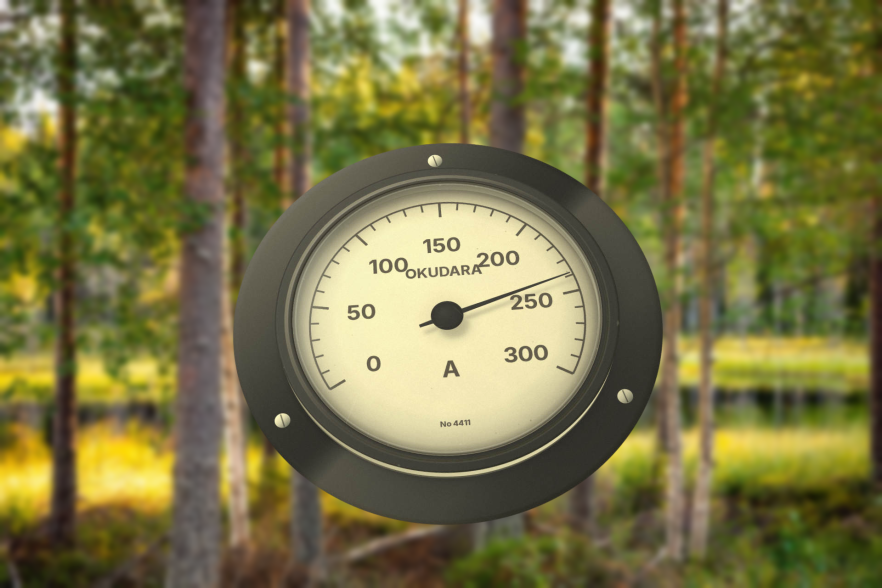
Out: 240A
